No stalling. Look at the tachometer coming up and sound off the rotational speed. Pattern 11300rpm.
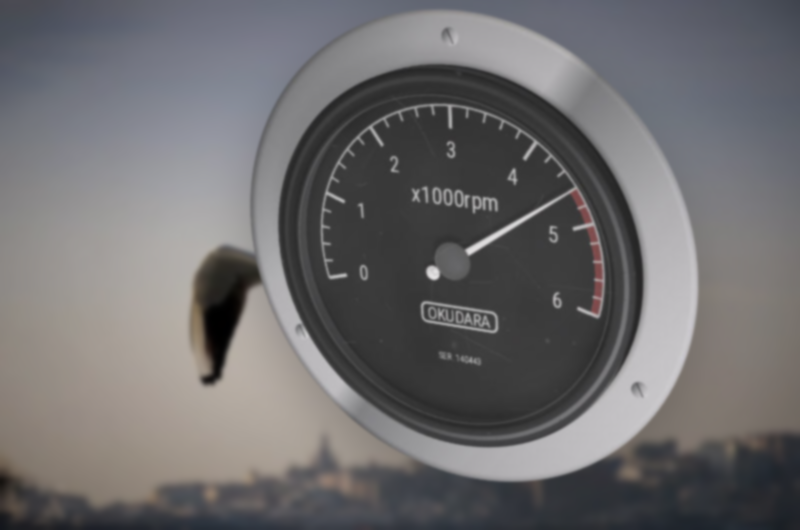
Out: 4600rpm
